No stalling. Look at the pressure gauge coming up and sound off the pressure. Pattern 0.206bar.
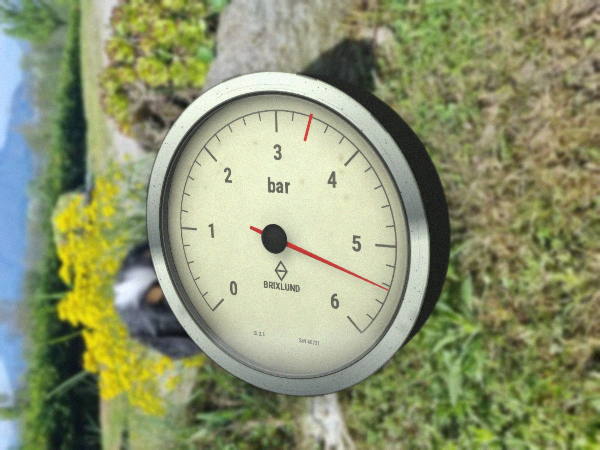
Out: 5.4bar
